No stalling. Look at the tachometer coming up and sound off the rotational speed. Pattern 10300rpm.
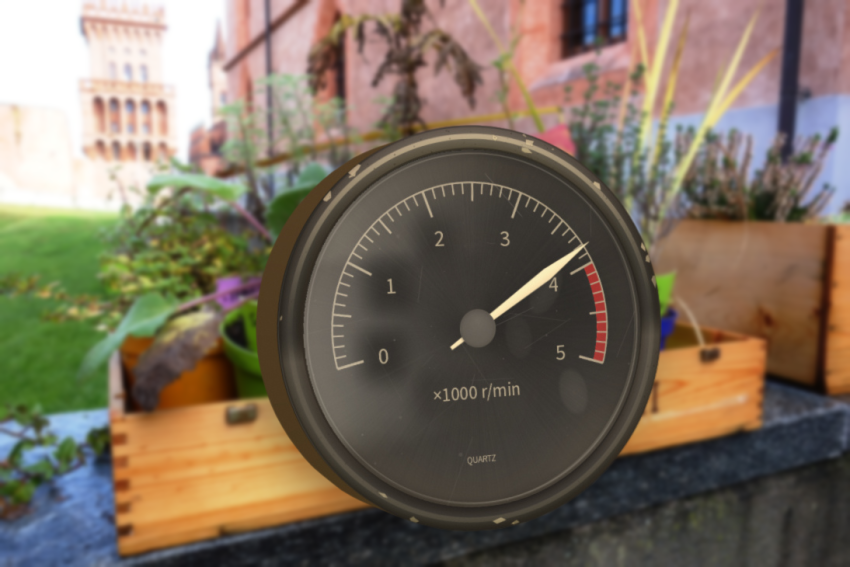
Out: 3800rpm
